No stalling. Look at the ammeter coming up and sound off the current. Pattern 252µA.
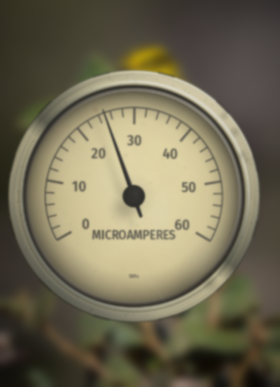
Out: 25µA
